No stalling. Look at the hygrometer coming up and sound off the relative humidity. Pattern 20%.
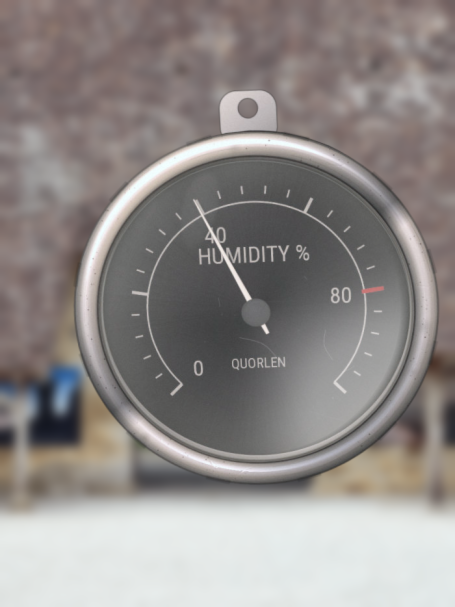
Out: 40%
